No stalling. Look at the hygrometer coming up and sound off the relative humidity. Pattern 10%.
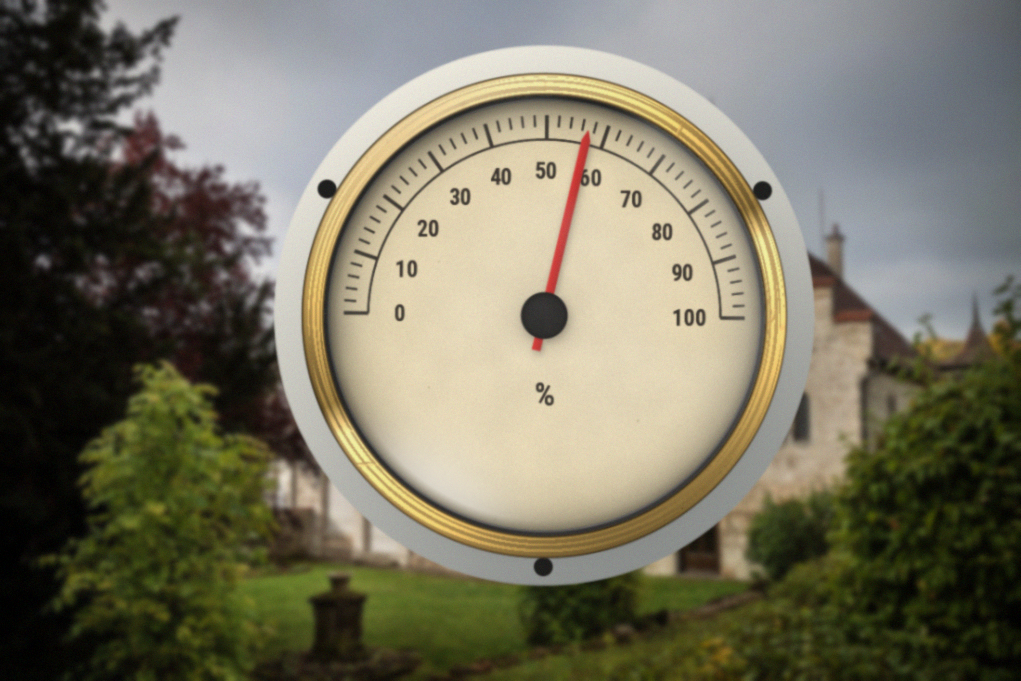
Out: 57%
